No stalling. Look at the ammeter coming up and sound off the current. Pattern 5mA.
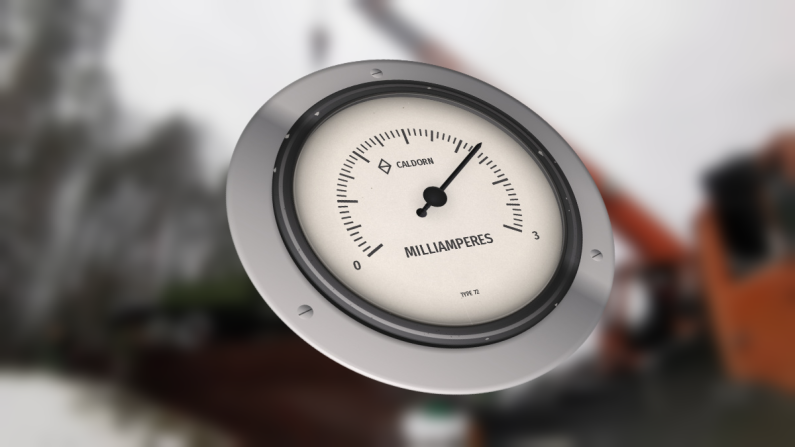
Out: 2.15mA
